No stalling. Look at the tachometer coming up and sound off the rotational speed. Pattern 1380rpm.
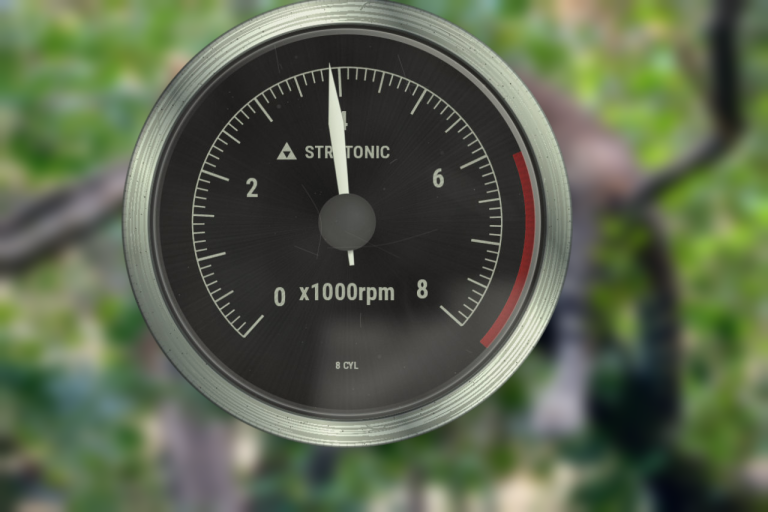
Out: 3900rpm
